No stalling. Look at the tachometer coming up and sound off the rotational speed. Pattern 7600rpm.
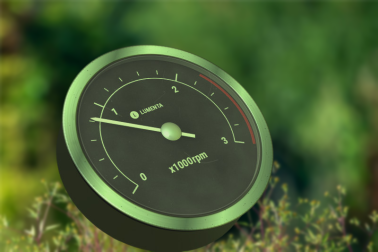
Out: 800rpm
